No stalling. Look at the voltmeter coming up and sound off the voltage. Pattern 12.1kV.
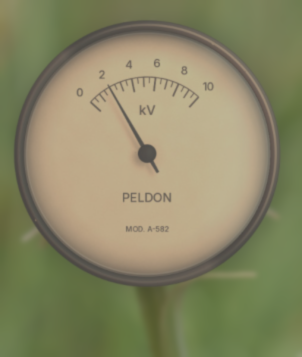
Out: 2kV
